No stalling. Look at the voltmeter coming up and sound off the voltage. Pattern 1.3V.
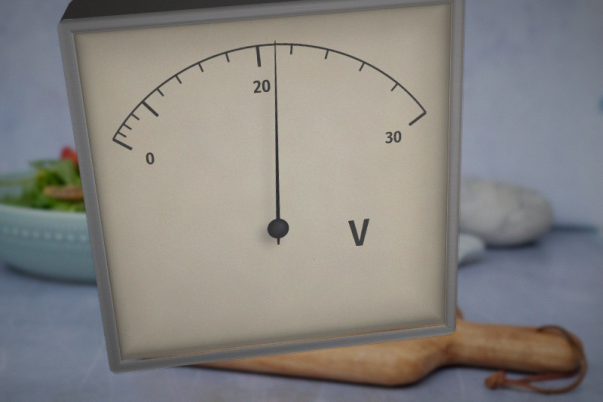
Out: 21V
